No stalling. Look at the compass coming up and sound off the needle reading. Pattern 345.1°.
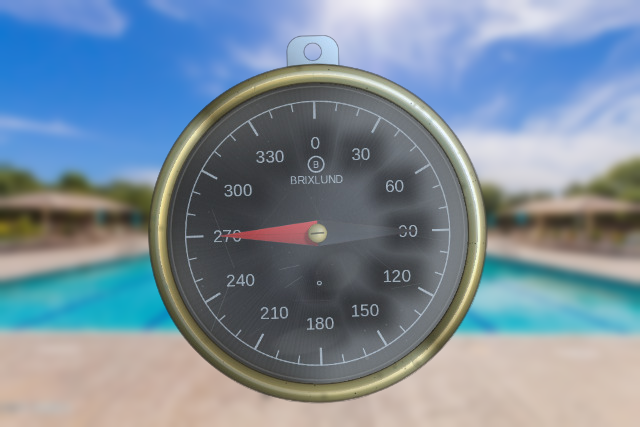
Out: 270°
